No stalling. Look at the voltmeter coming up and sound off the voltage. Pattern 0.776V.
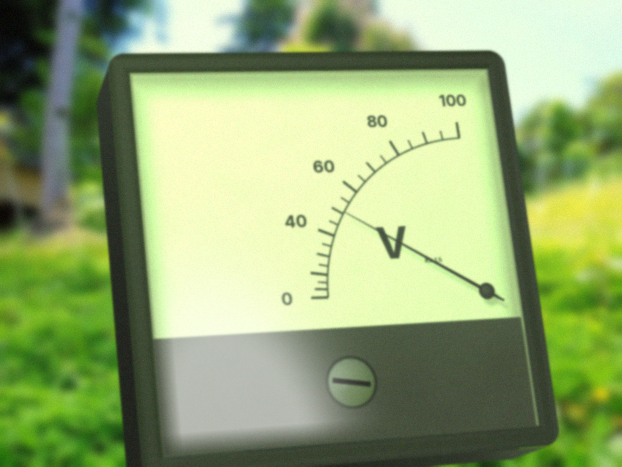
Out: 50V
